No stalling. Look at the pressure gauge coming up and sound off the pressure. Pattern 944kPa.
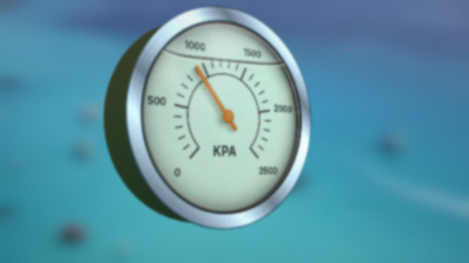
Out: 900kPa
